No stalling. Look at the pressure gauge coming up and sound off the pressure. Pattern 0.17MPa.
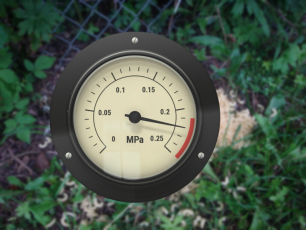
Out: 0.22MPa
